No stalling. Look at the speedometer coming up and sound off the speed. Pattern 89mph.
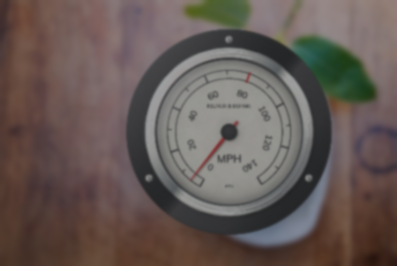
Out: 5mph
